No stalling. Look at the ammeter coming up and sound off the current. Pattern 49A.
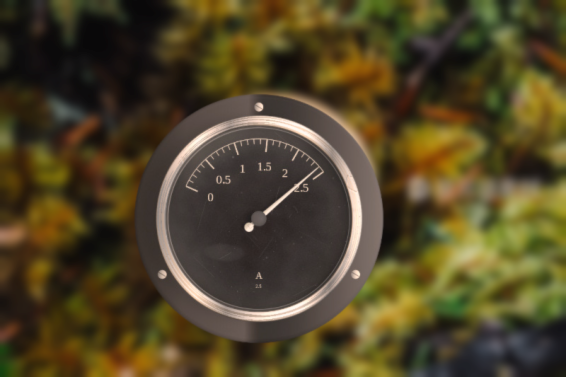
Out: 2.4A
